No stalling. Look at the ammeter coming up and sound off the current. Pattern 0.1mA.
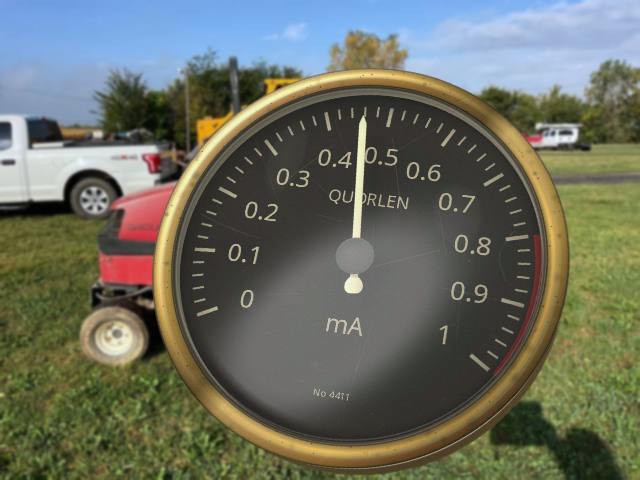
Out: 0.46mA
